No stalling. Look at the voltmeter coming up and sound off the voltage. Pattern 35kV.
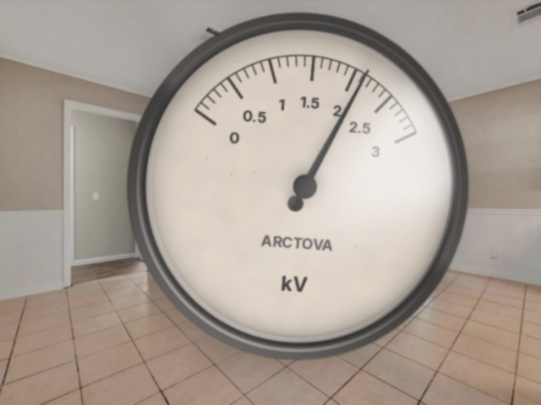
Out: 2.1kV
